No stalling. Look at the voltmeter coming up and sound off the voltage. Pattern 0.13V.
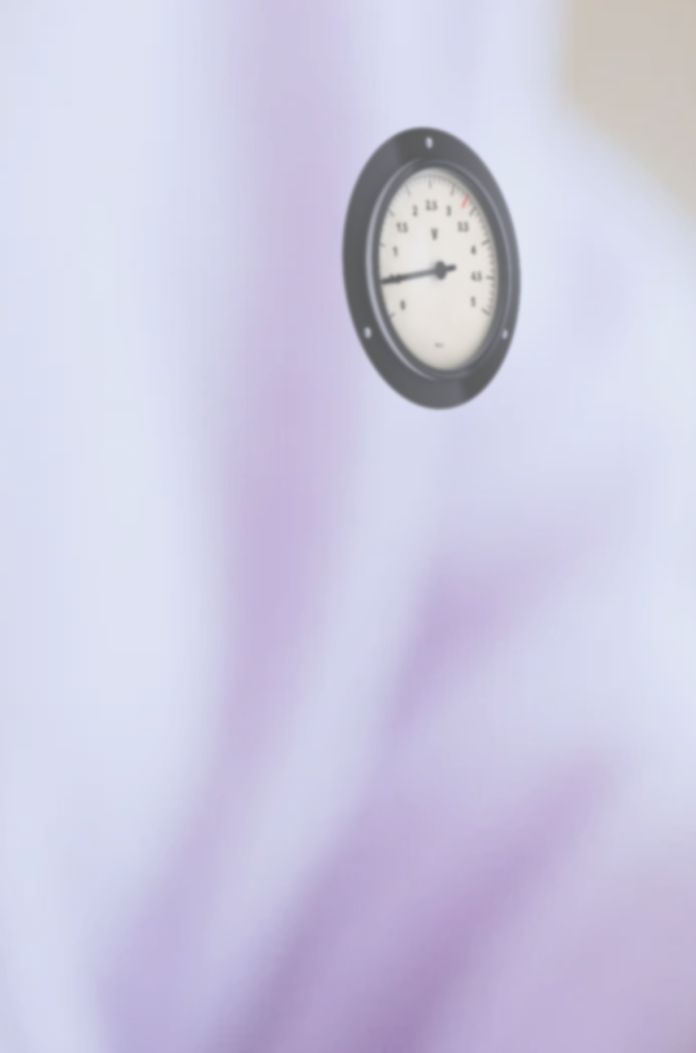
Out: 0.5V
